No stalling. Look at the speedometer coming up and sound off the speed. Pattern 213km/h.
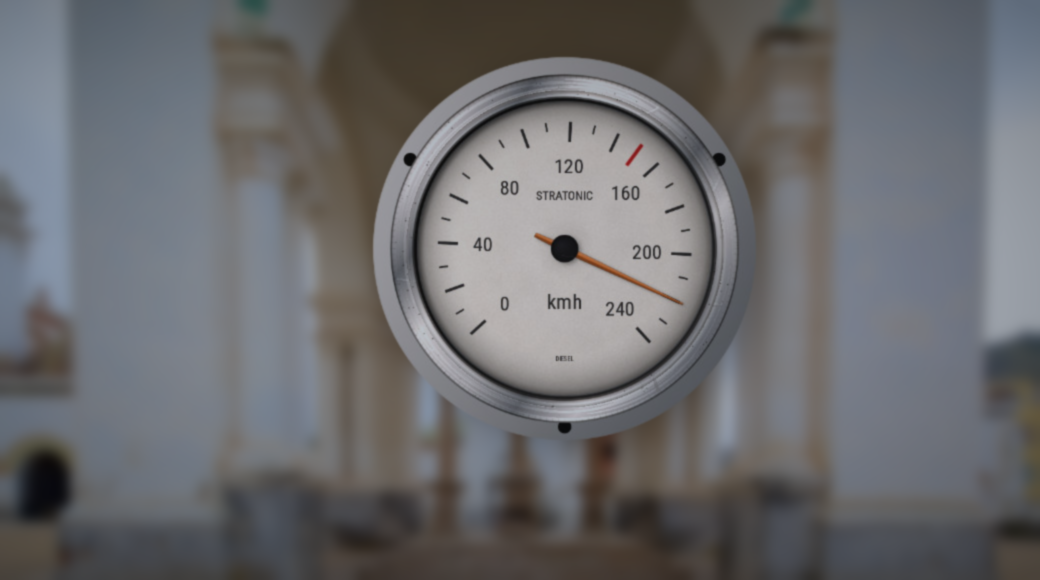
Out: 220km/h
